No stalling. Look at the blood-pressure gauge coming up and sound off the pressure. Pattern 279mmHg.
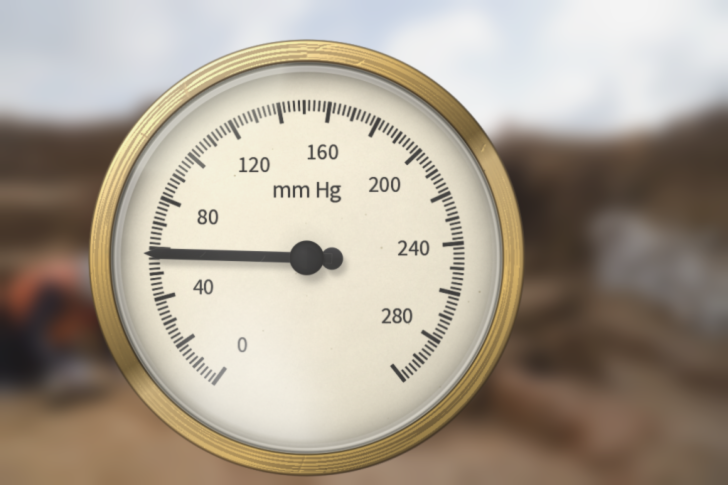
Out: 58mmHg
